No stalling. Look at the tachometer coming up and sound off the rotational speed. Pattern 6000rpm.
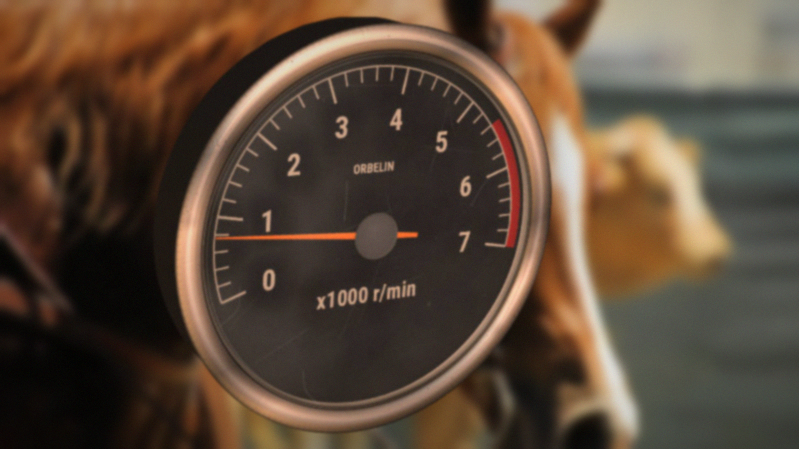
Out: 800rpm
